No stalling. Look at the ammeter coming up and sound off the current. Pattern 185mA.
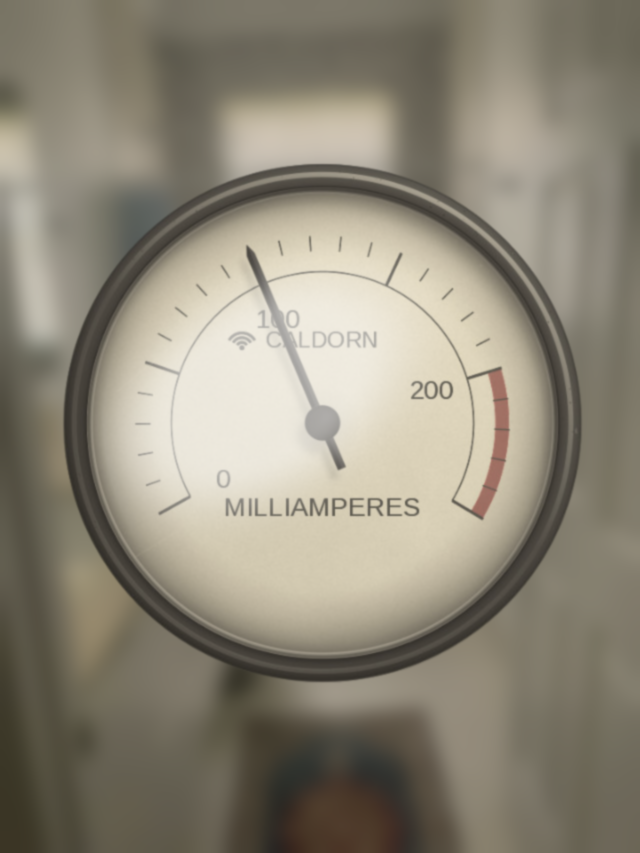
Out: 100mA
